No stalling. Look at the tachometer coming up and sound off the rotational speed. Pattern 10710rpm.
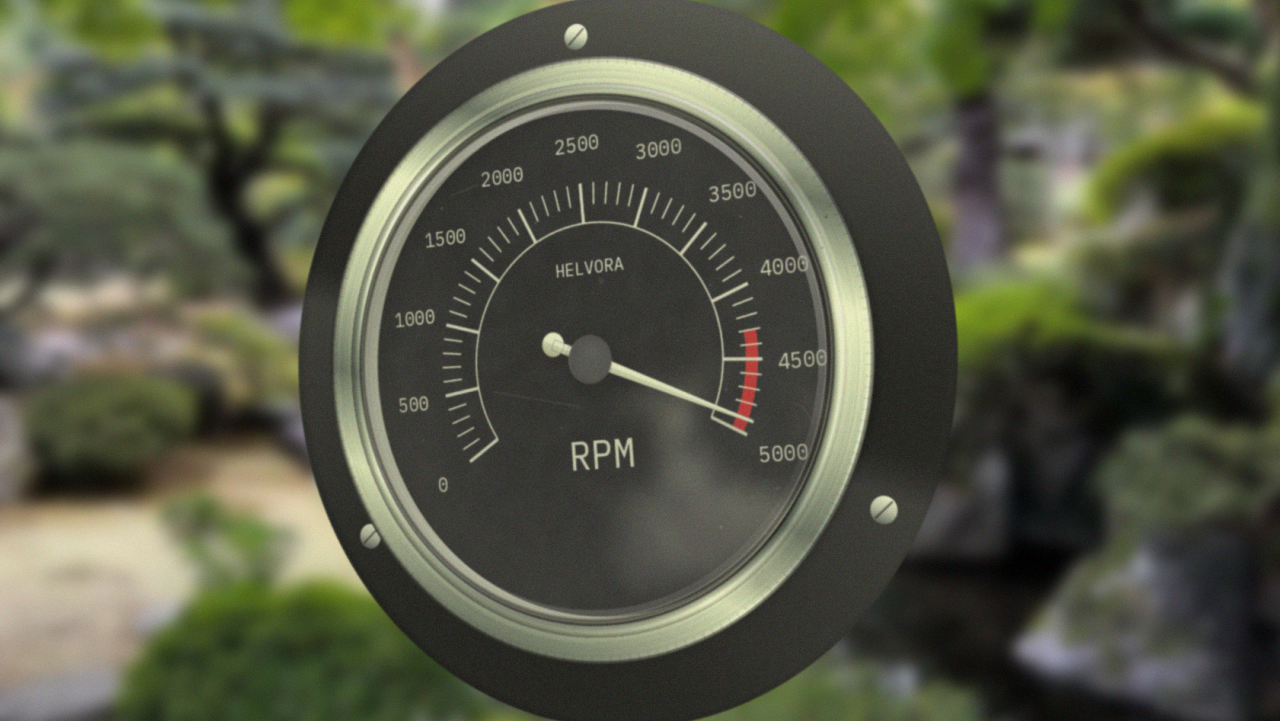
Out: 4900rpm
